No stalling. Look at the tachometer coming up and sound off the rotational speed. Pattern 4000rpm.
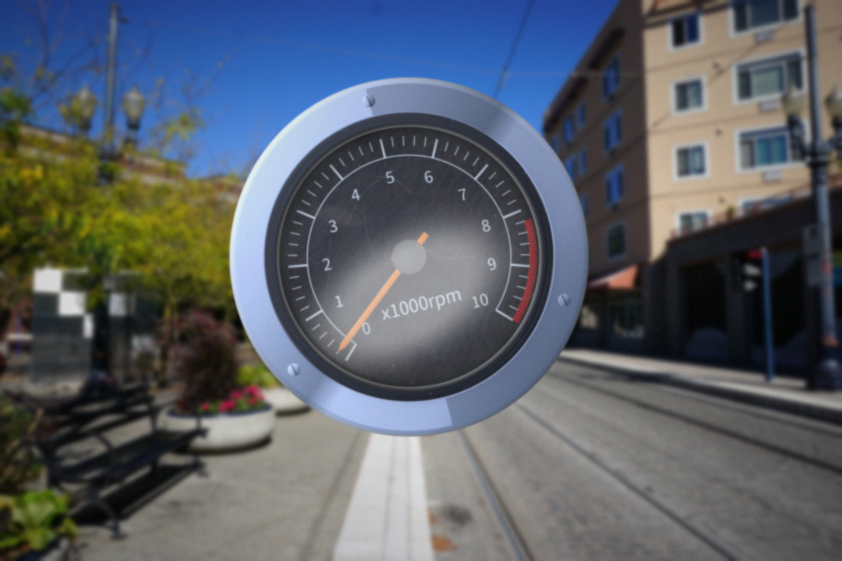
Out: 200rpm
